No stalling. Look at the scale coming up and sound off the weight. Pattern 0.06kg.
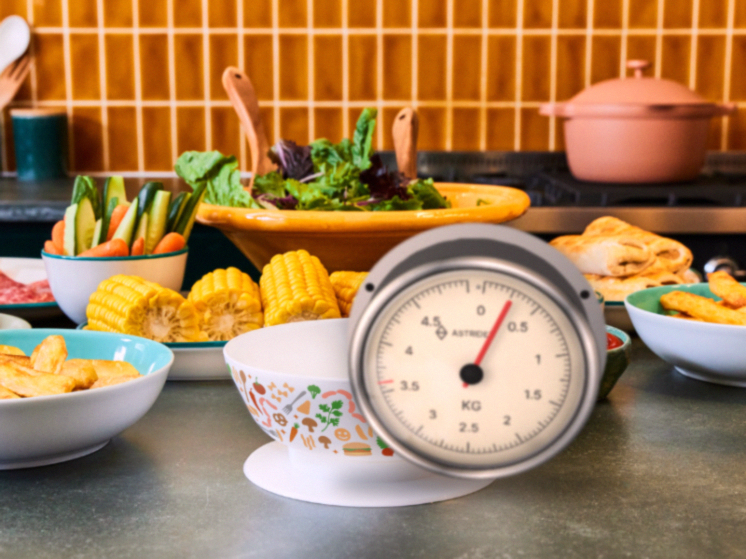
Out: 0.25kg
